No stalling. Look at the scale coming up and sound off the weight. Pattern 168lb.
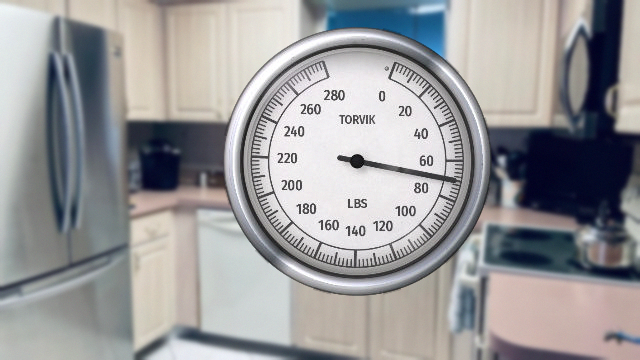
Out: 70lb
